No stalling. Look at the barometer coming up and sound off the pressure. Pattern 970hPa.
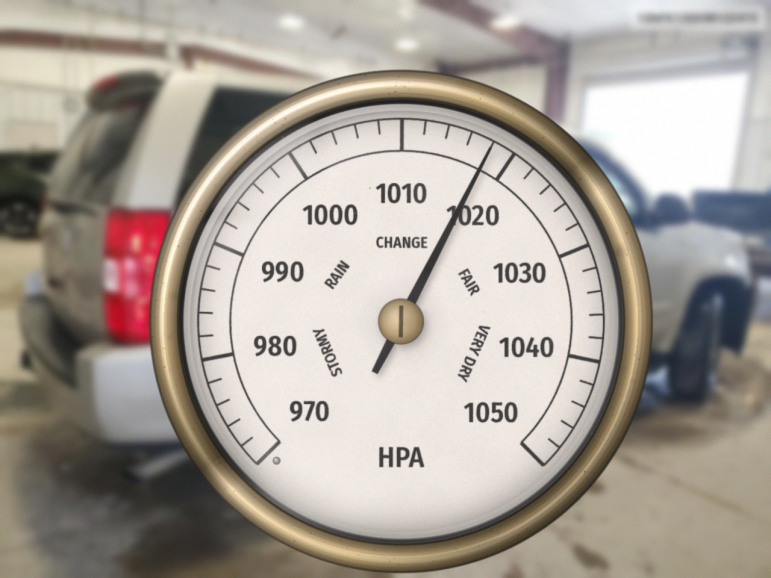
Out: 1018hPa
